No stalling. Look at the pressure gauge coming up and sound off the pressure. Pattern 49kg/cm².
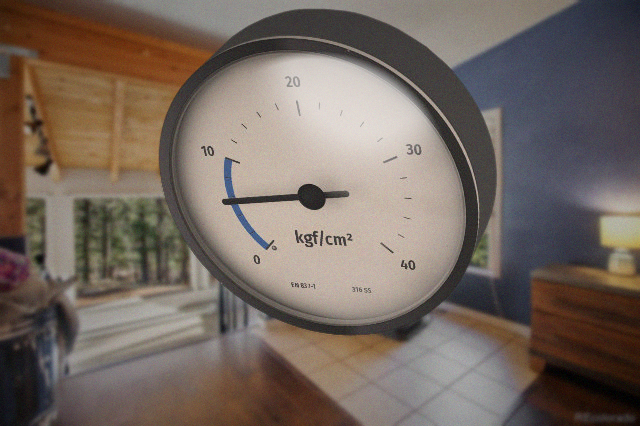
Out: 6kg/cm²
